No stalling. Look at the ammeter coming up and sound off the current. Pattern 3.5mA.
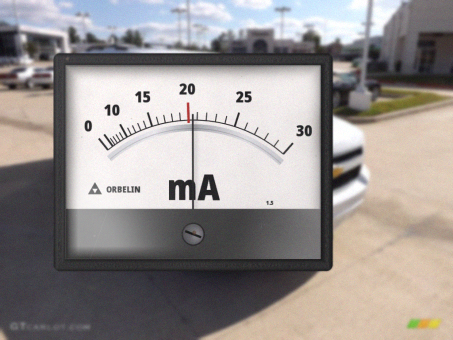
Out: 20.5mA
